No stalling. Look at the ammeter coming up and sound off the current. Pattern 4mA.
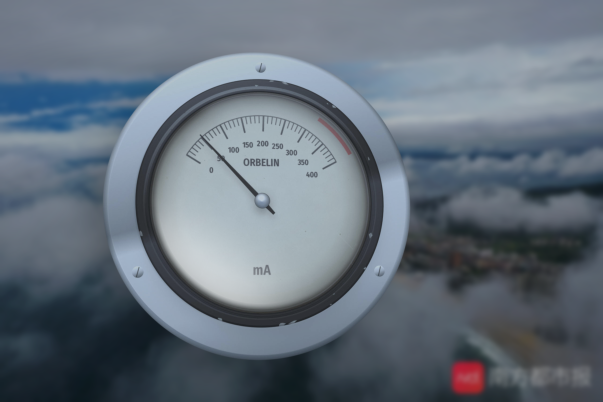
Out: 50mA
